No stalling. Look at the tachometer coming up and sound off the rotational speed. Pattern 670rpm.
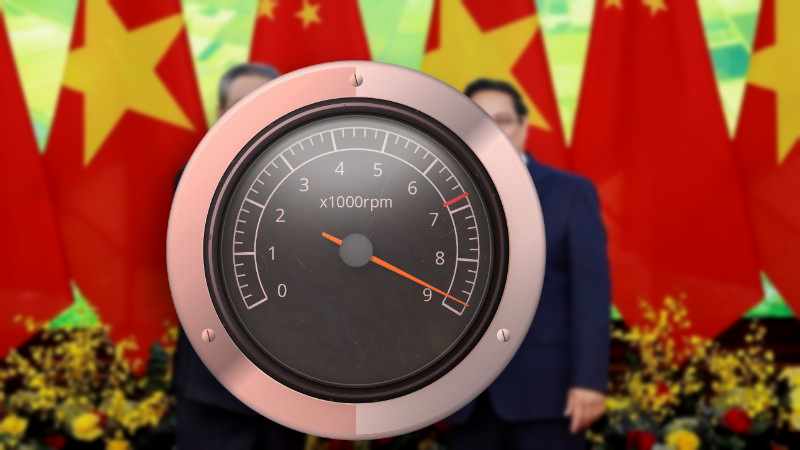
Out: 8800rpm
